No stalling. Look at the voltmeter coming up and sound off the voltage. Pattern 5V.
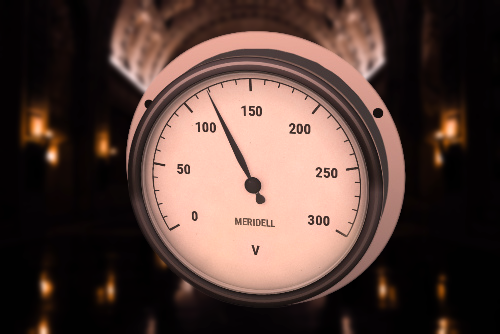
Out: 120V
